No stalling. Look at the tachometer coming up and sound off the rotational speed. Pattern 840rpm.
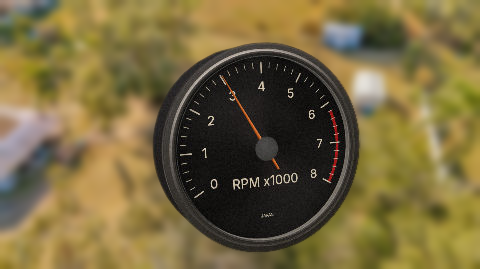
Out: 3000rpm
